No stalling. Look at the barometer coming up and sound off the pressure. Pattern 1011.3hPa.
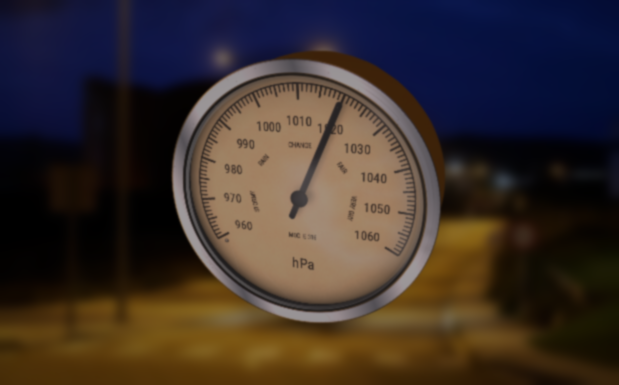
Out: 1020hPa
